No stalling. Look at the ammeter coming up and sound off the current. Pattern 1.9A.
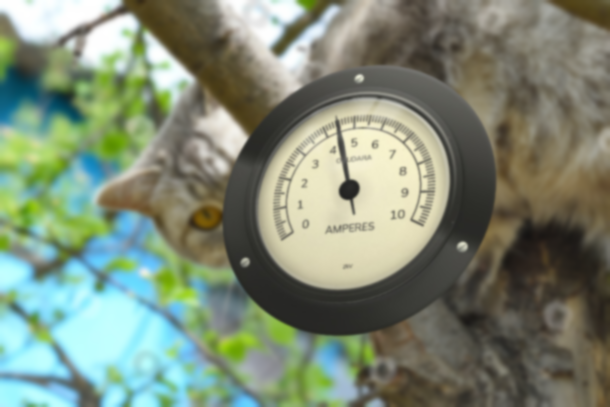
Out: 4.5A
